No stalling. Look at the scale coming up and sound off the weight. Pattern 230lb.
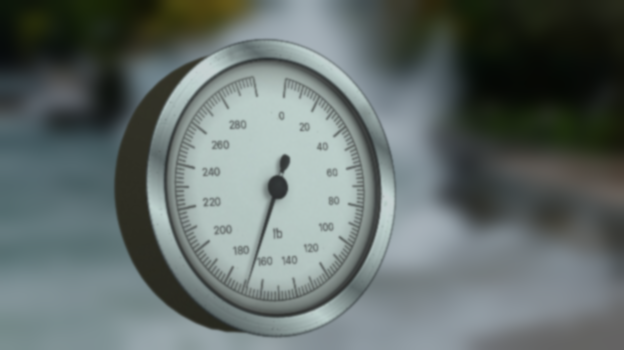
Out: 170lb
